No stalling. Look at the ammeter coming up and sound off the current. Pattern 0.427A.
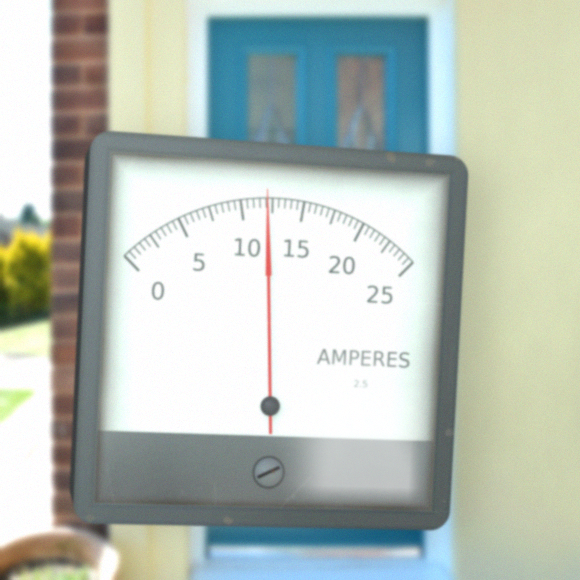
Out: 12A
